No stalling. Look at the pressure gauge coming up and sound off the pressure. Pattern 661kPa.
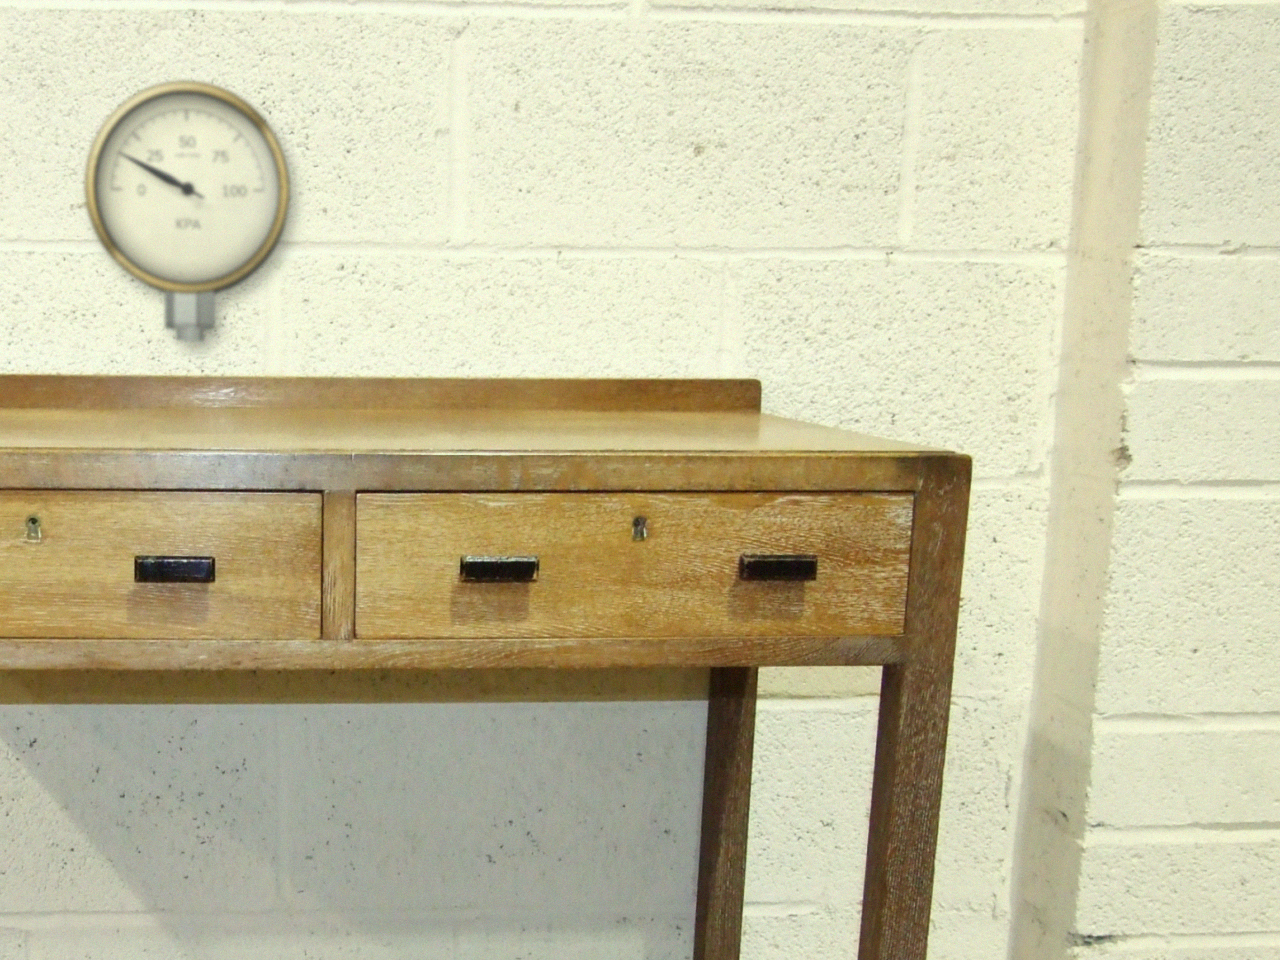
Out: 15kPa
